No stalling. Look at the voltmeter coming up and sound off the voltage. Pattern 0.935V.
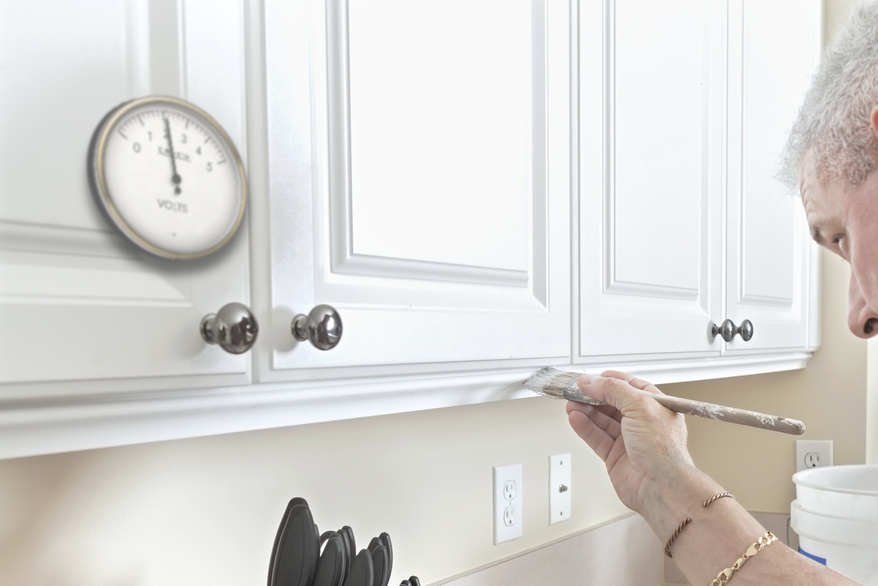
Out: 2V
